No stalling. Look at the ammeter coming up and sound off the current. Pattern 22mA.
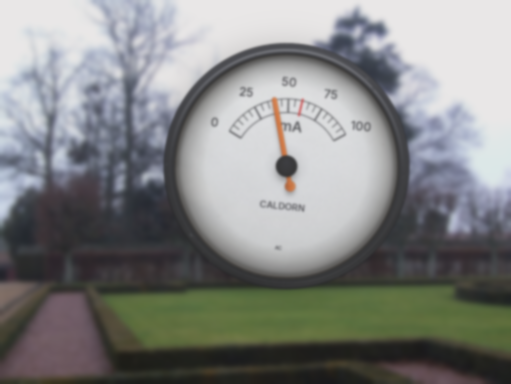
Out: 40mA
